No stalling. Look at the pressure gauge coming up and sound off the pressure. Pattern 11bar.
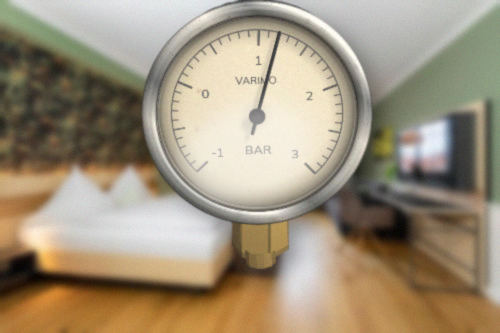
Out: 1.2bar
